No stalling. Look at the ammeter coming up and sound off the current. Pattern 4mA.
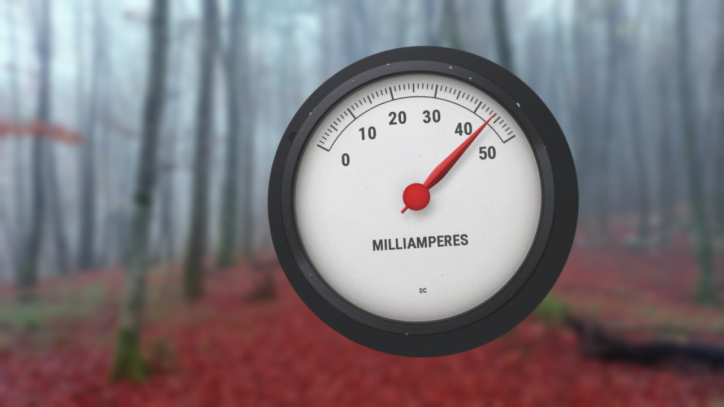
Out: 44mA
